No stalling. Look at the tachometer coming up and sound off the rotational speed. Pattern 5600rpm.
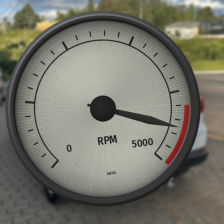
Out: 4500rpm
